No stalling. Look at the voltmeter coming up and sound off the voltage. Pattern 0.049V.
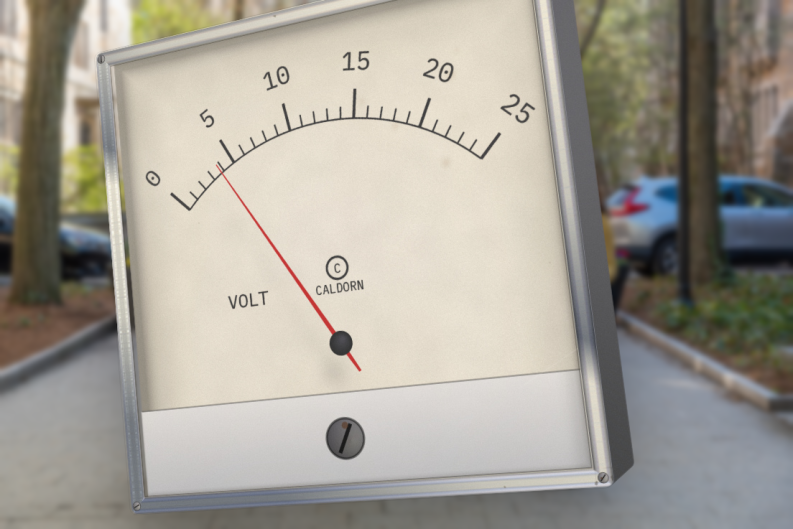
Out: 4V
